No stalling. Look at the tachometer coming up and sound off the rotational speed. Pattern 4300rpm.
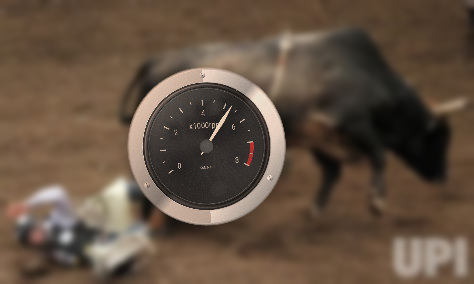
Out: 5250rpm
